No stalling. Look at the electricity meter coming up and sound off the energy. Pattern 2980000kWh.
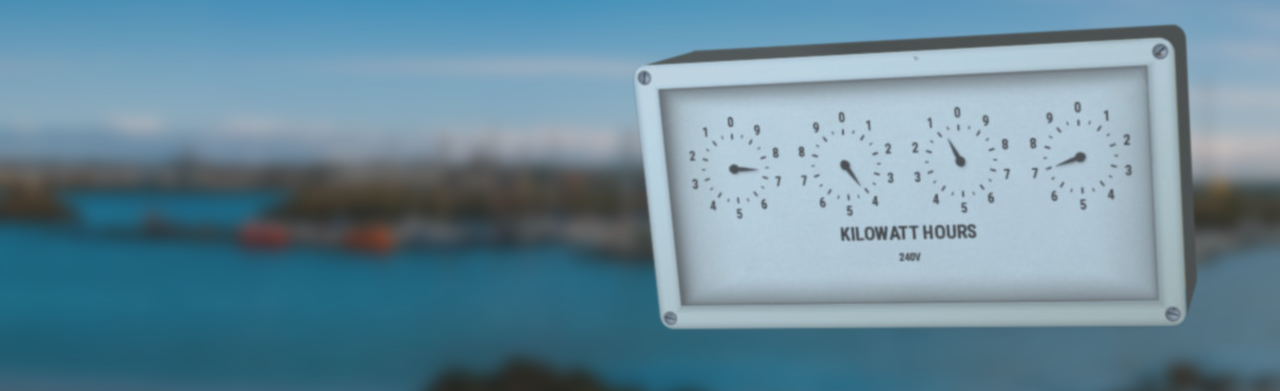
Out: 7407kWh
